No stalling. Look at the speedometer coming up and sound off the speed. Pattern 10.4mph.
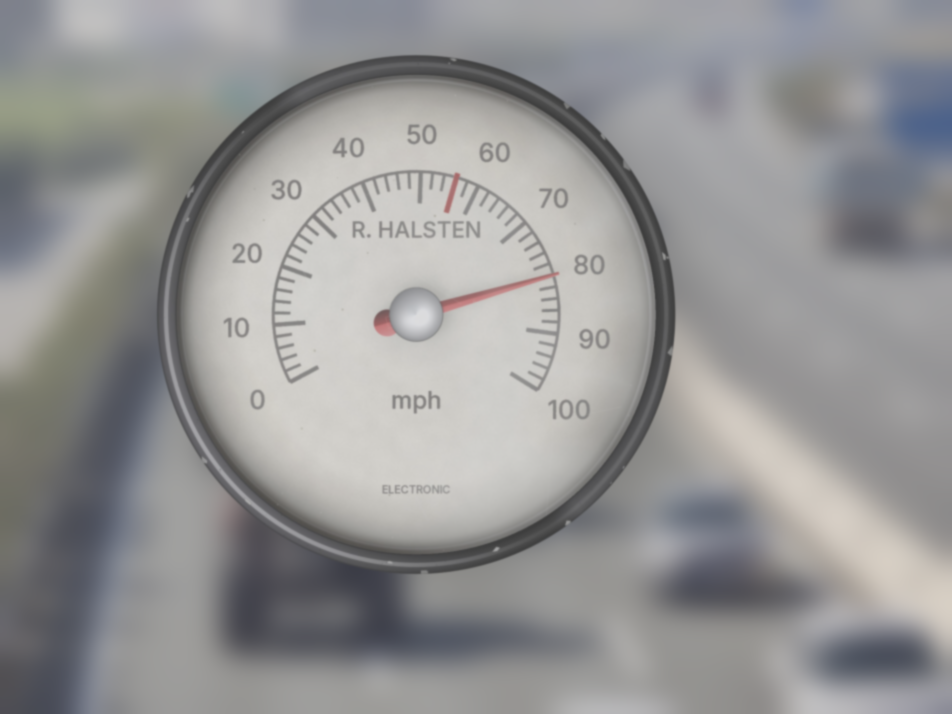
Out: 80mph
